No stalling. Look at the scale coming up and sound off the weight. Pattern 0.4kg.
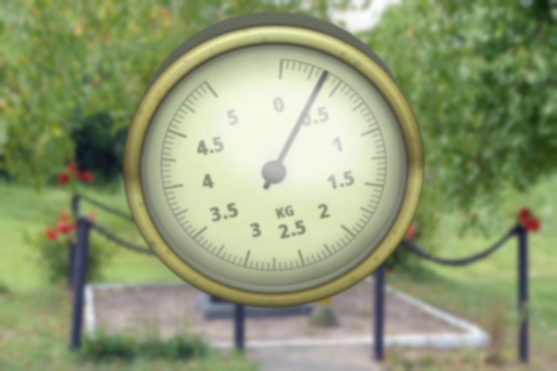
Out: 0.35kg
